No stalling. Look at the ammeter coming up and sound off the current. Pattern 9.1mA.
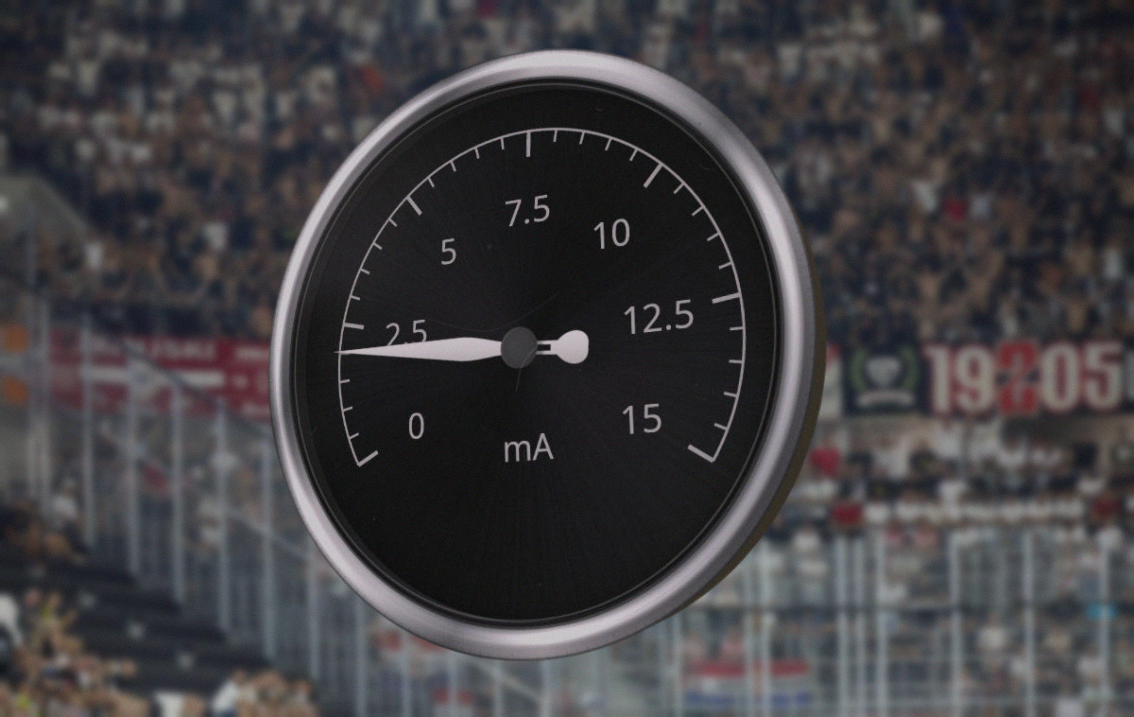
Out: 2mA
